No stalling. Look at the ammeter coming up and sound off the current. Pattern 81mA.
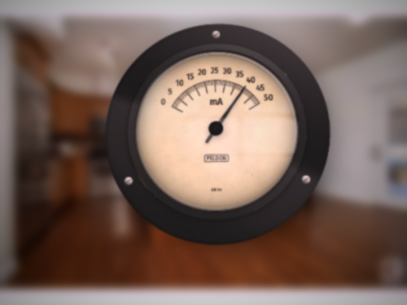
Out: 40mA
